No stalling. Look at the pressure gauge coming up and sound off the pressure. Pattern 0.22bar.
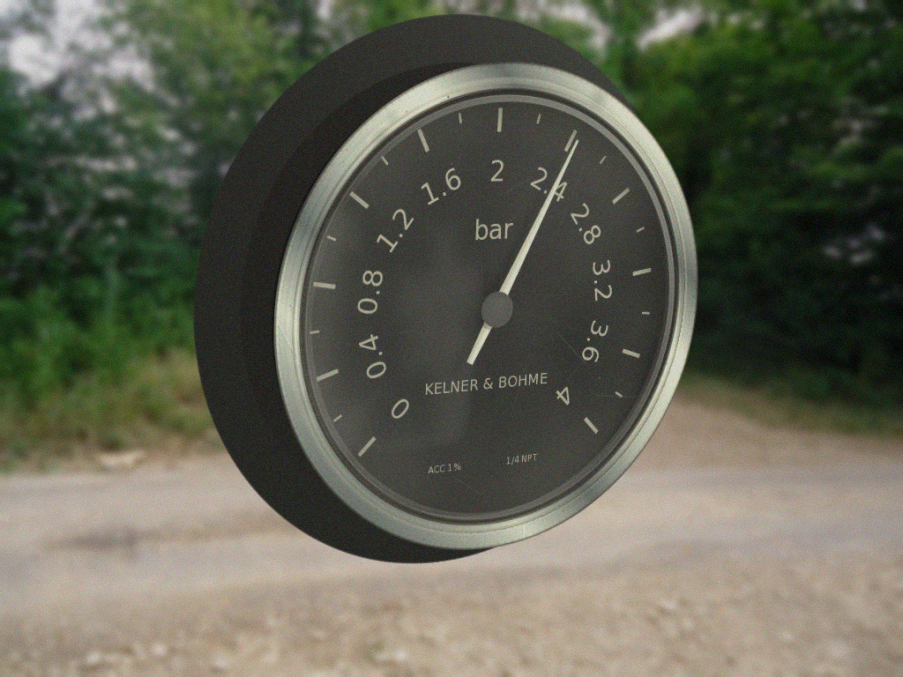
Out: 2.4bar
